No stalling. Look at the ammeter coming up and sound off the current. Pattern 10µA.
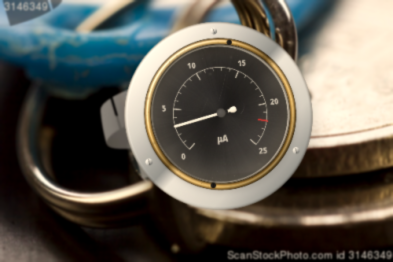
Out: 3µA
